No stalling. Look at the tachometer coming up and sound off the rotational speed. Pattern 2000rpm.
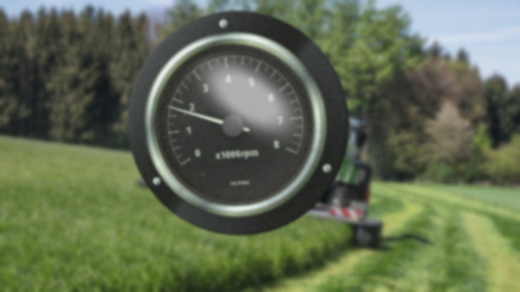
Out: 1750rpm
